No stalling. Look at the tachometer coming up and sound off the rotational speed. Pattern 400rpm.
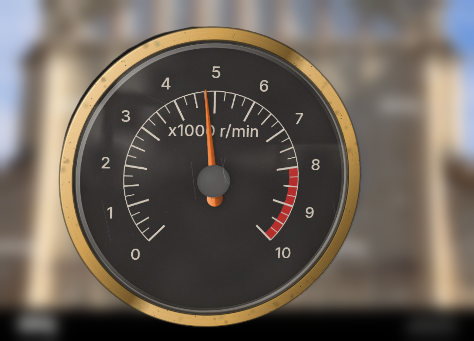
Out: 4750rpm
